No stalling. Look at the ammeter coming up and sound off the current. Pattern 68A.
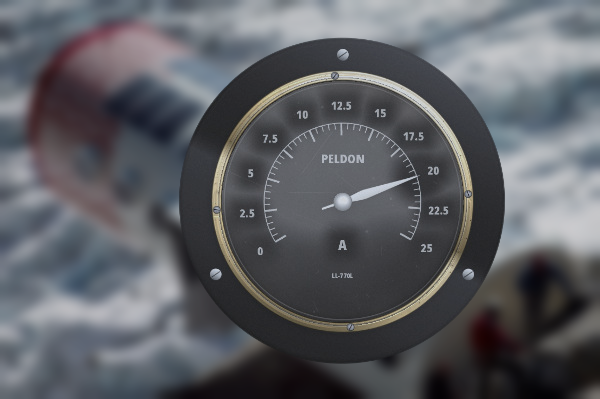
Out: 20A
